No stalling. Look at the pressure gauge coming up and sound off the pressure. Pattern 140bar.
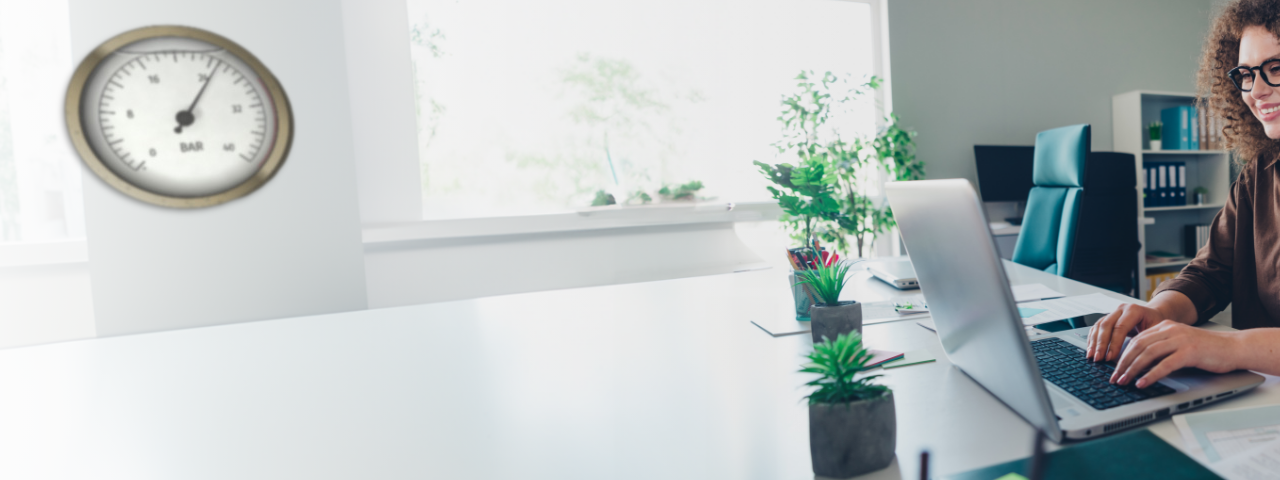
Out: 25bar
